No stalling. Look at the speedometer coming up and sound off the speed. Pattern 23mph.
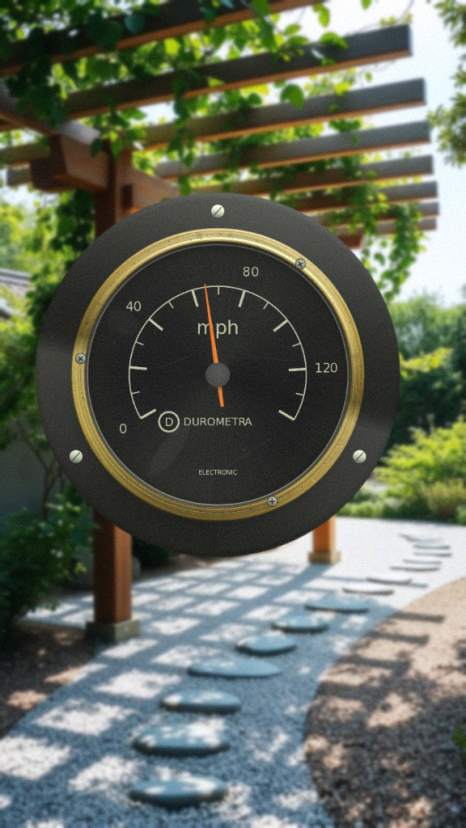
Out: 65mph
